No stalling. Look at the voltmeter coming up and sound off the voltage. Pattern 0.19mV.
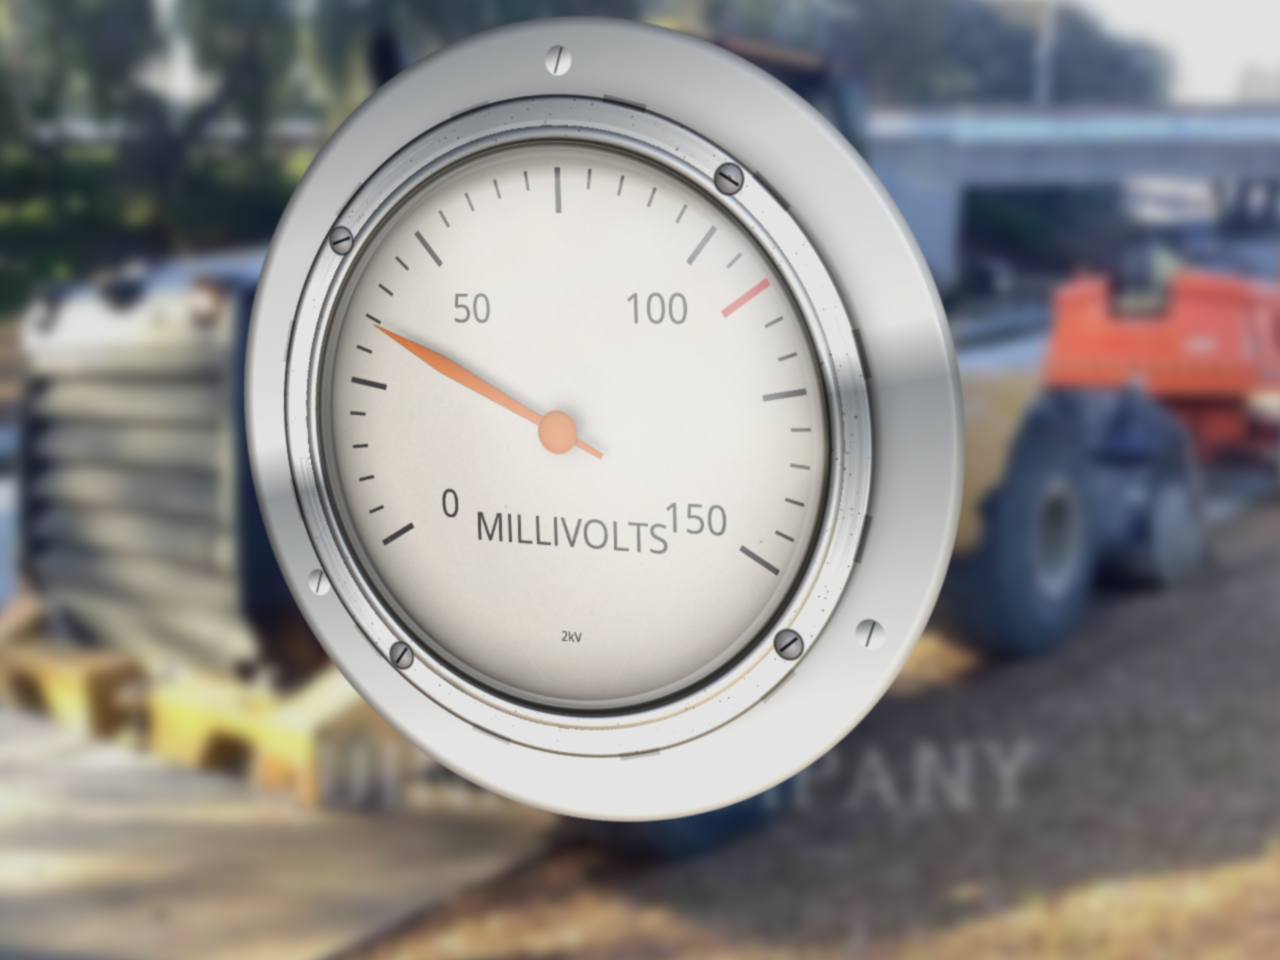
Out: 35mV
